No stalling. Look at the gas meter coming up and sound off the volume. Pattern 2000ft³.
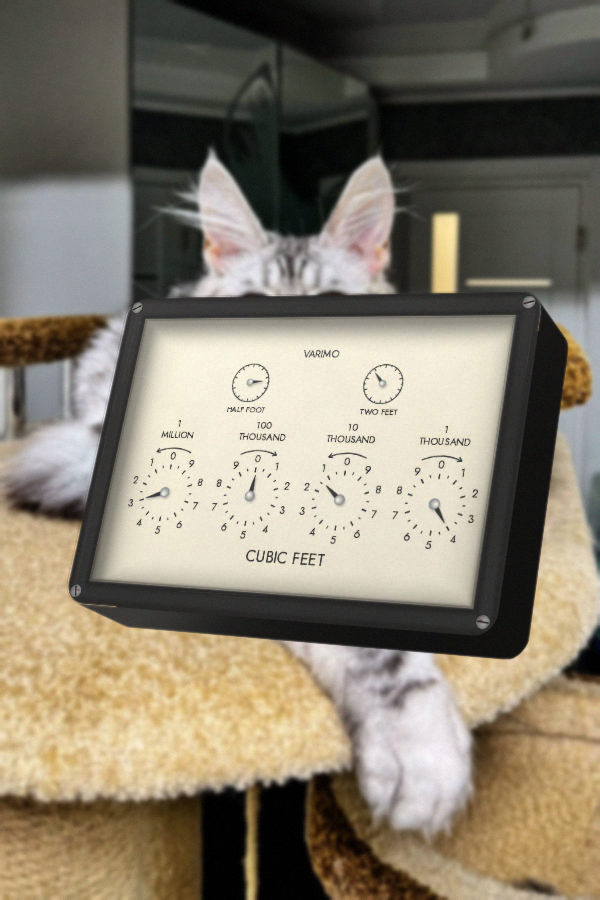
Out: 301400ft³
